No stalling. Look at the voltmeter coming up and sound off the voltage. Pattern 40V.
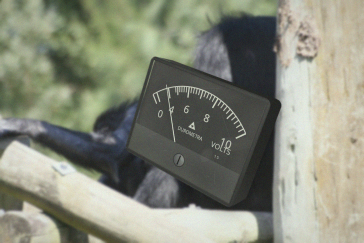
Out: 4V
